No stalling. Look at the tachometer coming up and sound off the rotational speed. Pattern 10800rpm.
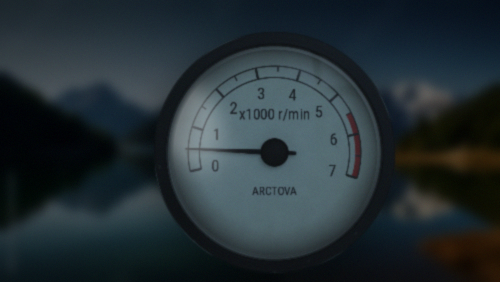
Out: 500rpm
